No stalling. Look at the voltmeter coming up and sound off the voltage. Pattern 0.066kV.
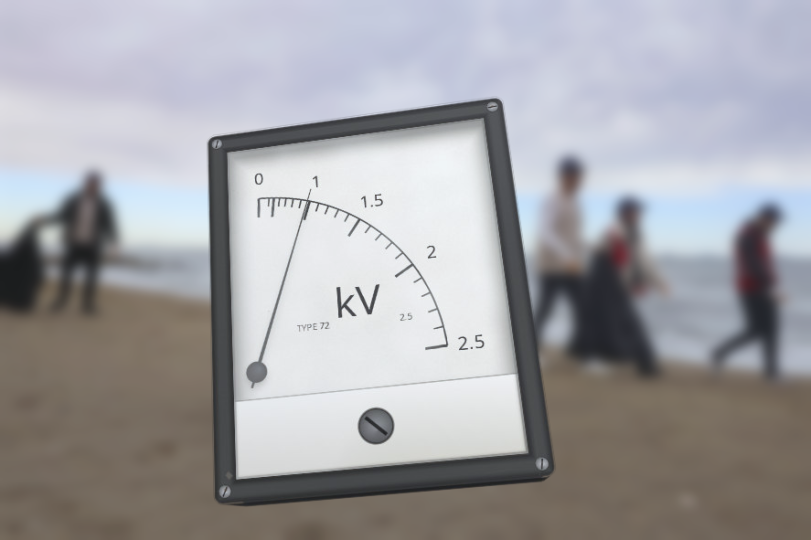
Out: 1kV
